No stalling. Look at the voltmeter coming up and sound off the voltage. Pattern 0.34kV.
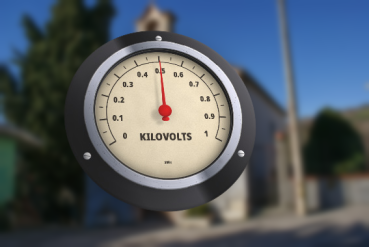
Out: 0.5kV
